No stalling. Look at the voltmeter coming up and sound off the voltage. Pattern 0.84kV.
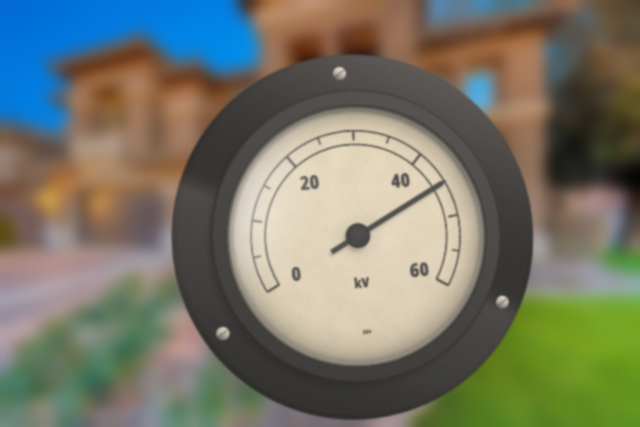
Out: 45kV
